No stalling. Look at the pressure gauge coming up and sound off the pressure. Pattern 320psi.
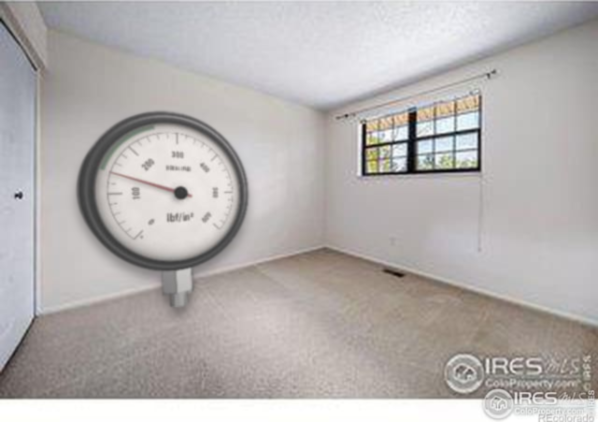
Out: 140psi
